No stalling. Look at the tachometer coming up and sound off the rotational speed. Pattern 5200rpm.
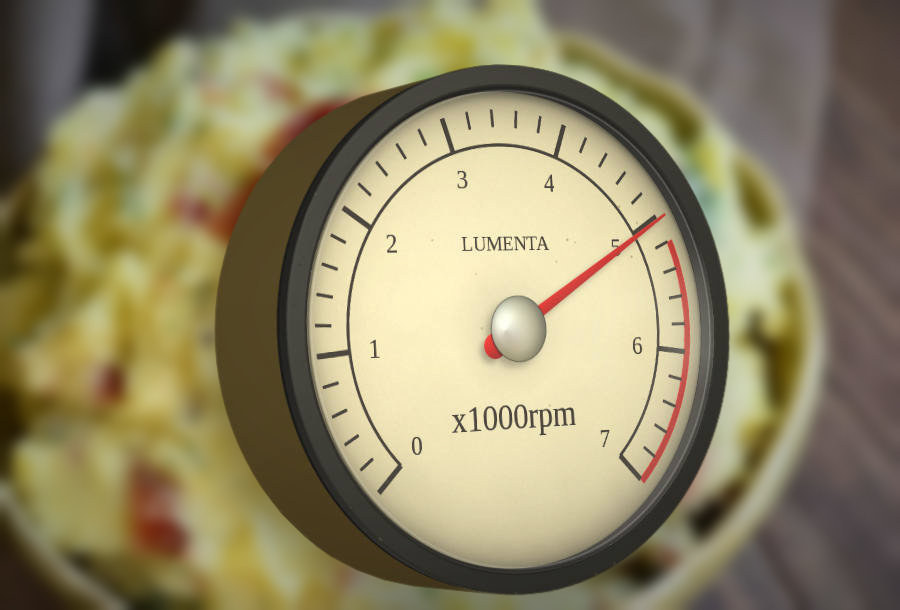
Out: 5000rpm
